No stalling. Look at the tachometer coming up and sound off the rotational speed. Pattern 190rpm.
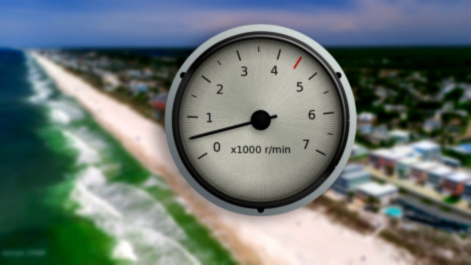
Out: 500rpm
